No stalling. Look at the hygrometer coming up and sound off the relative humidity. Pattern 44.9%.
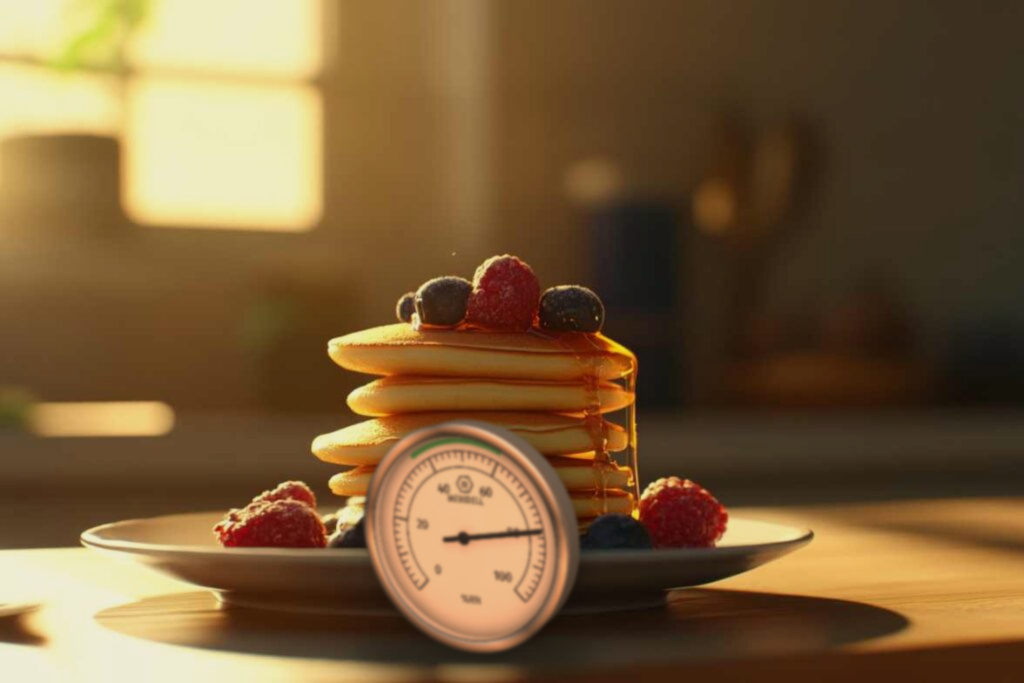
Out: 80%
